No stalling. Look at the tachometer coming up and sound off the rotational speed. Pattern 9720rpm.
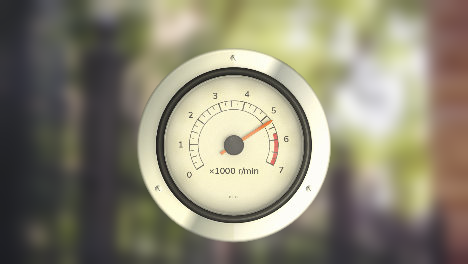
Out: 5250rpm
